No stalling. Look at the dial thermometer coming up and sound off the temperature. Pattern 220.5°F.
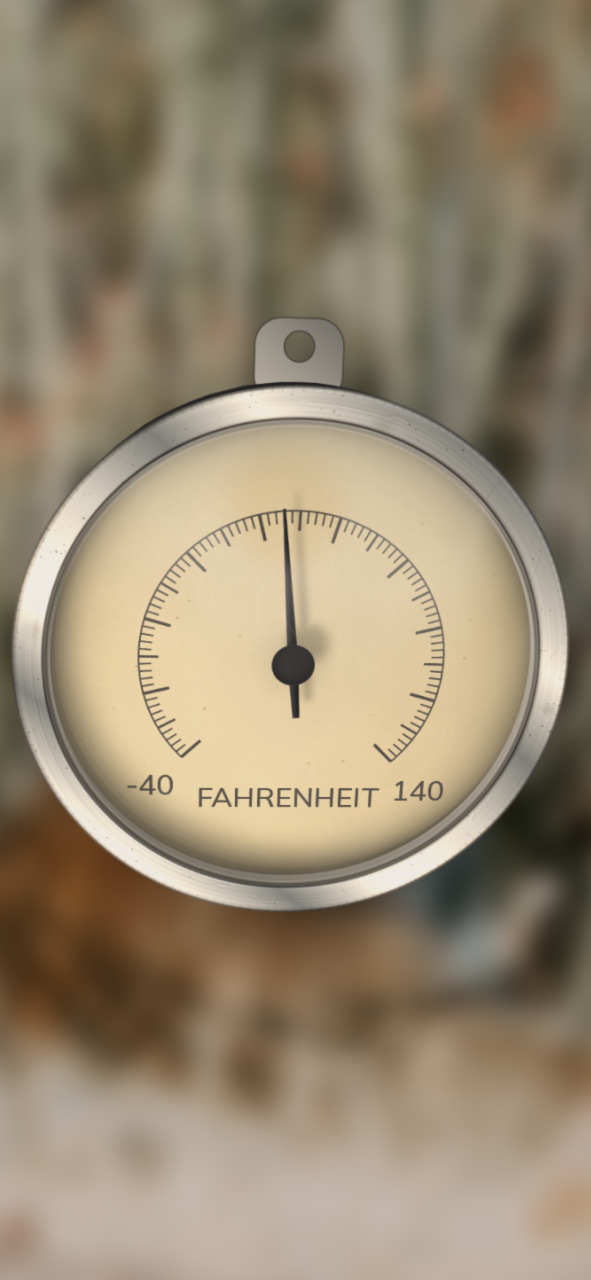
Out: 46°F
